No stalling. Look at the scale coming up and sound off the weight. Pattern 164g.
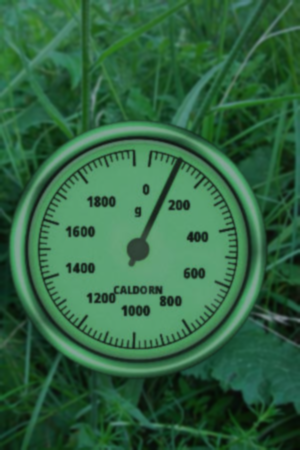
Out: 100g
